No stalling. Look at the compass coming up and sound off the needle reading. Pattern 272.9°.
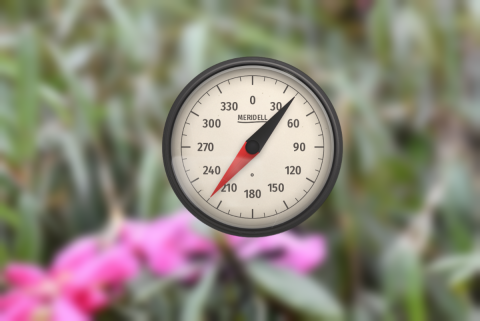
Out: 220°
